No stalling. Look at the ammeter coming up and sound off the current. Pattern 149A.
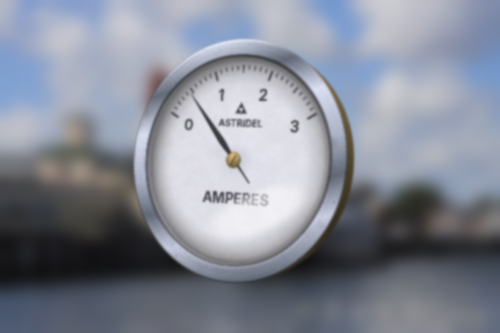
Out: 0.5A
